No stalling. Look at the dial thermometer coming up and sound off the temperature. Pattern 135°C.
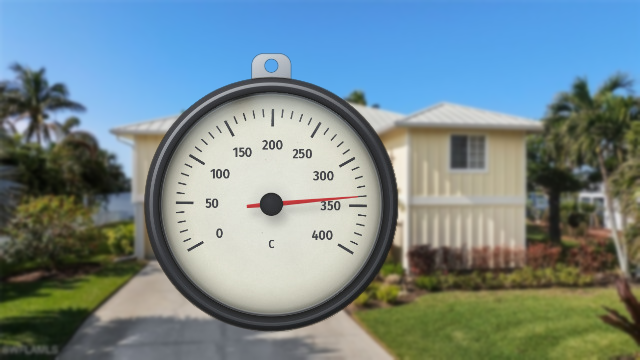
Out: 340°C
